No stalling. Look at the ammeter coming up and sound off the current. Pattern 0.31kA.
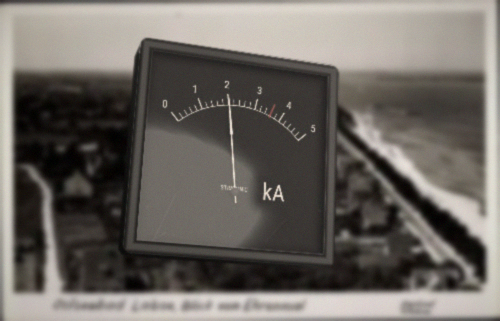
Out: 2kA
